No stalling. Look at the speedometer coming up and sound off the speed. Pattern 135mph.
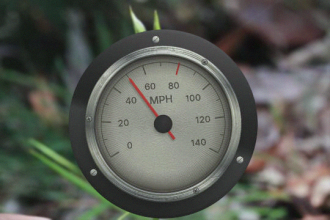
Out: 50mph
